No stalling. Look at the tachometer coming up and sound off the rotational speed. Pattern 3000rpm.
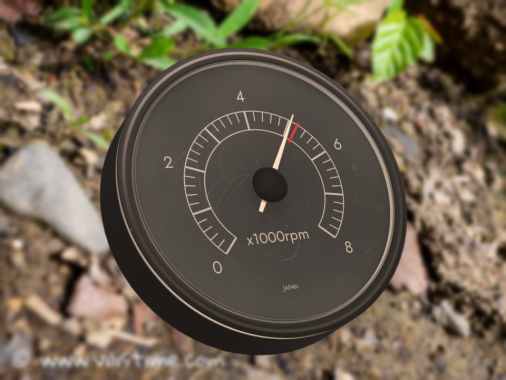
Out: 5000rpm
